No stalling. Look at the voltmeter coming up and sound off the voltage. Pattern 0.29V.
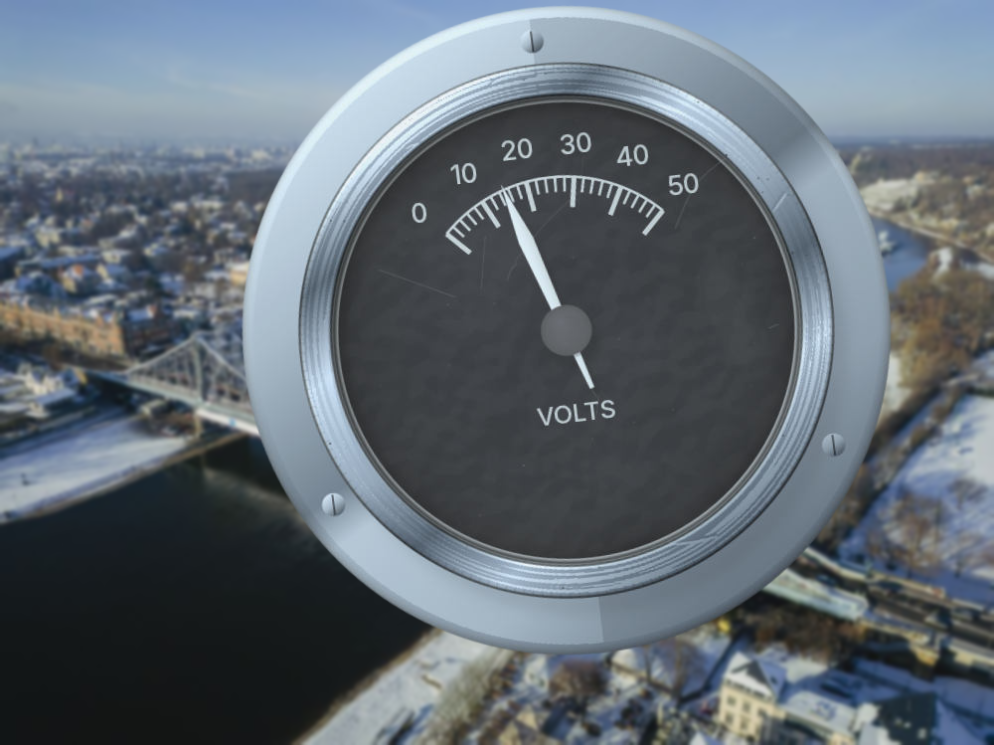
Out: 15V
